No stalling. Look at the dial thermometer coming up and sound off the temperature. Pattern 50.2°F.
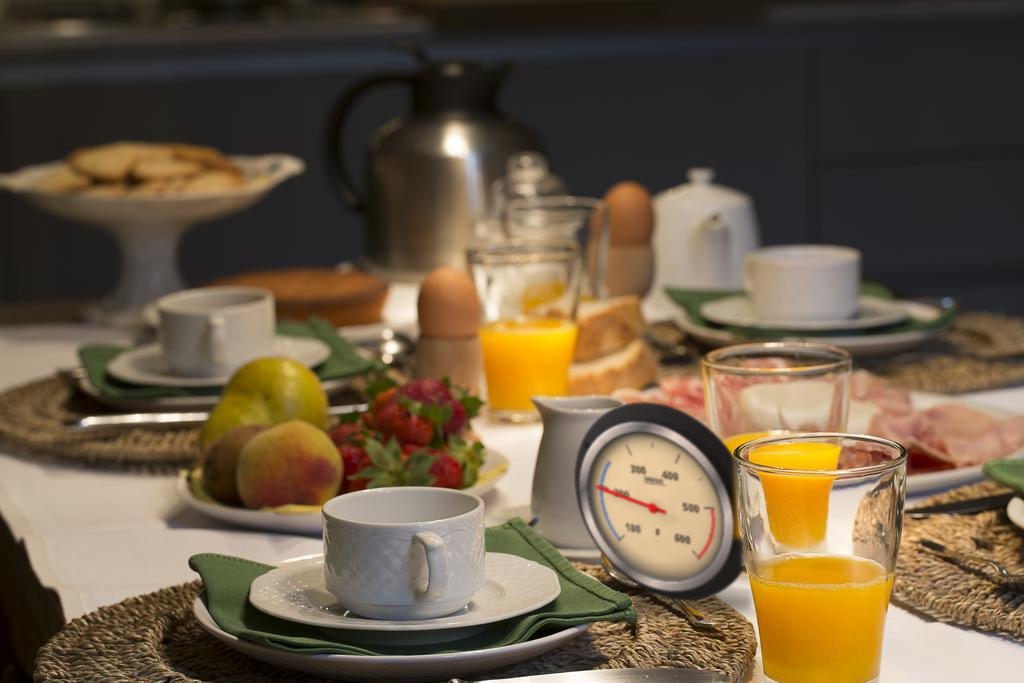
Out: 200°F
